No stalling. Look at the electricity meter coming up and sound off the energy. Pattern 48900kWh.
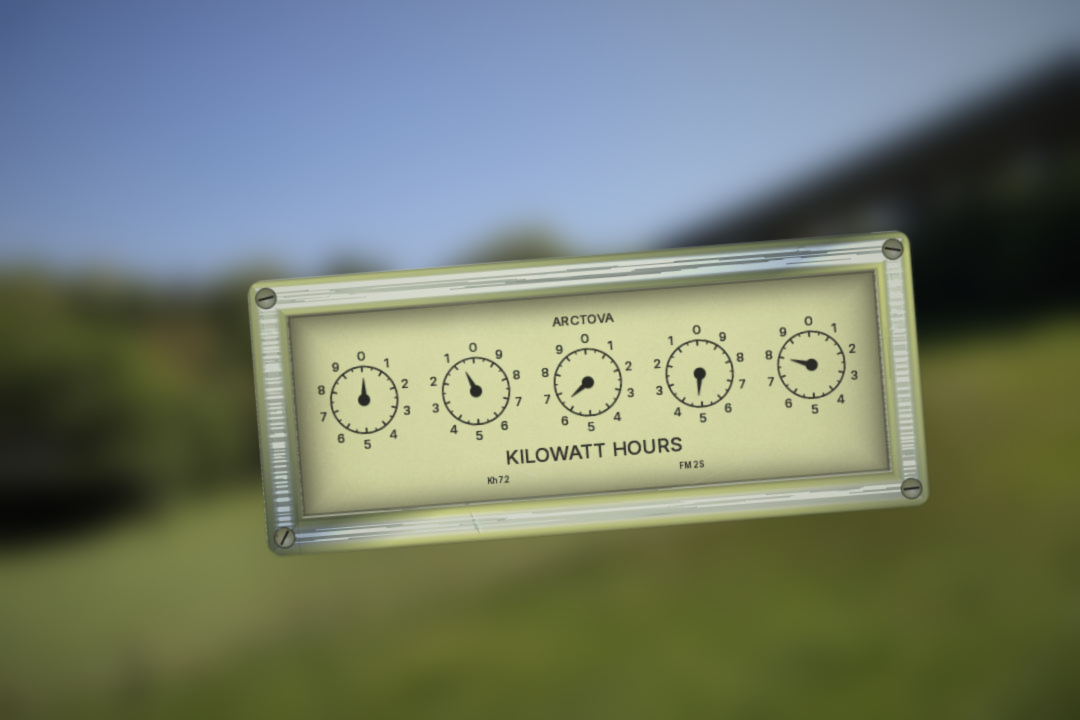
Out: 648kWh
